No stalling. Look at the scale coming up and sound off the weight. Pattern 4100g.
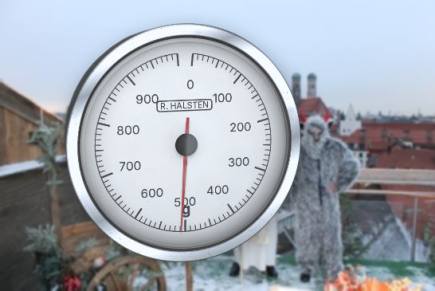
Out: 510g
